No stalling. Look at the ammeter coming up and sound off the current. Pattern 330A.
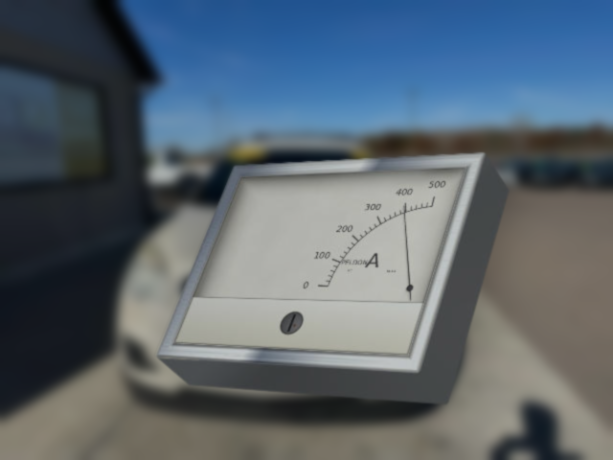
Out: 400A
